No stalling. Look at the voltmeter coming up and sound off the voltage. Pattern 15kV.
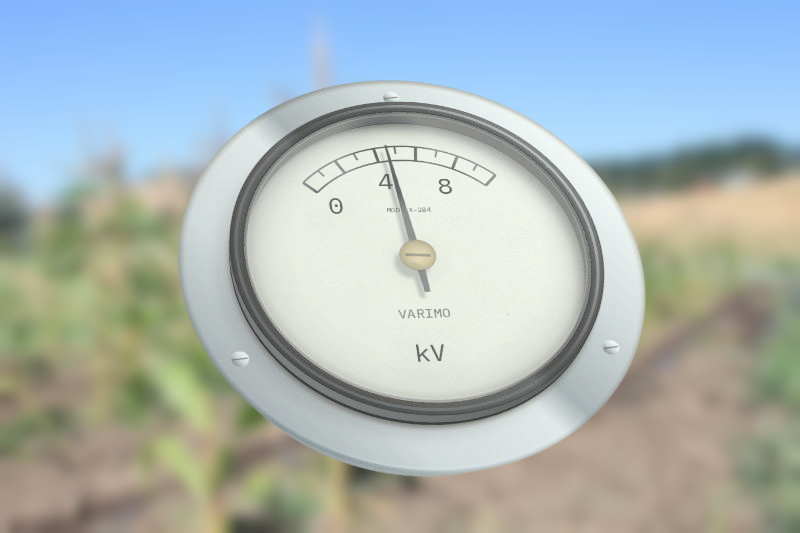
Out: 4.5kV
